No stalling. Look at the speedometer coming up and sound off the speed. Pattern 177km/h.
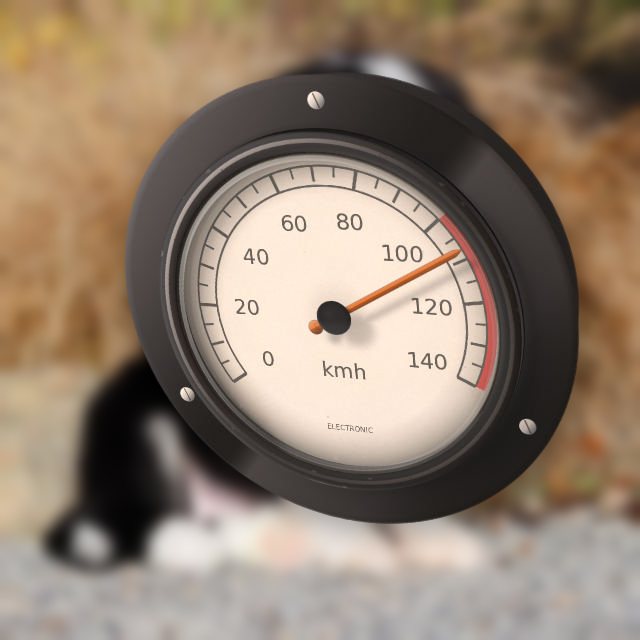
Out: 107.5km/h
